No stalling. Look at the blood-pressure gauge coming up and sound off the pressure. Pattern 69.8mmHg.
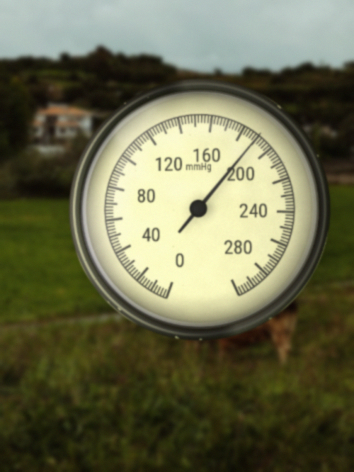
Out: 190mmHg
